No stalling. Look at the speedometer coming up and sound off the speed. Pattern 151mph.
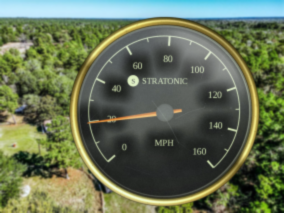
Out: 20mph
